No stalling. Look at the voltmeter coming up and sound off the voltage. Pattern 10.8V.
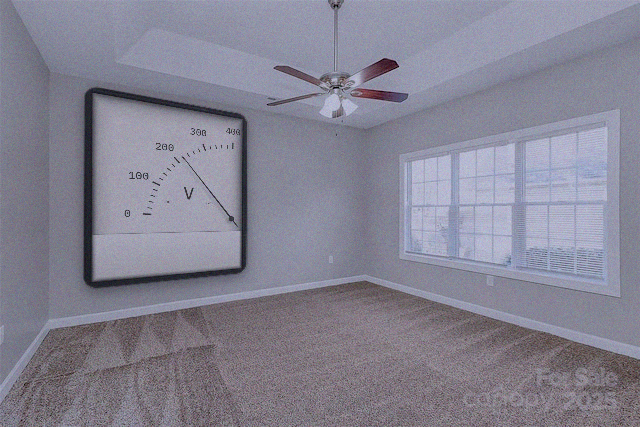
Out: 220V
